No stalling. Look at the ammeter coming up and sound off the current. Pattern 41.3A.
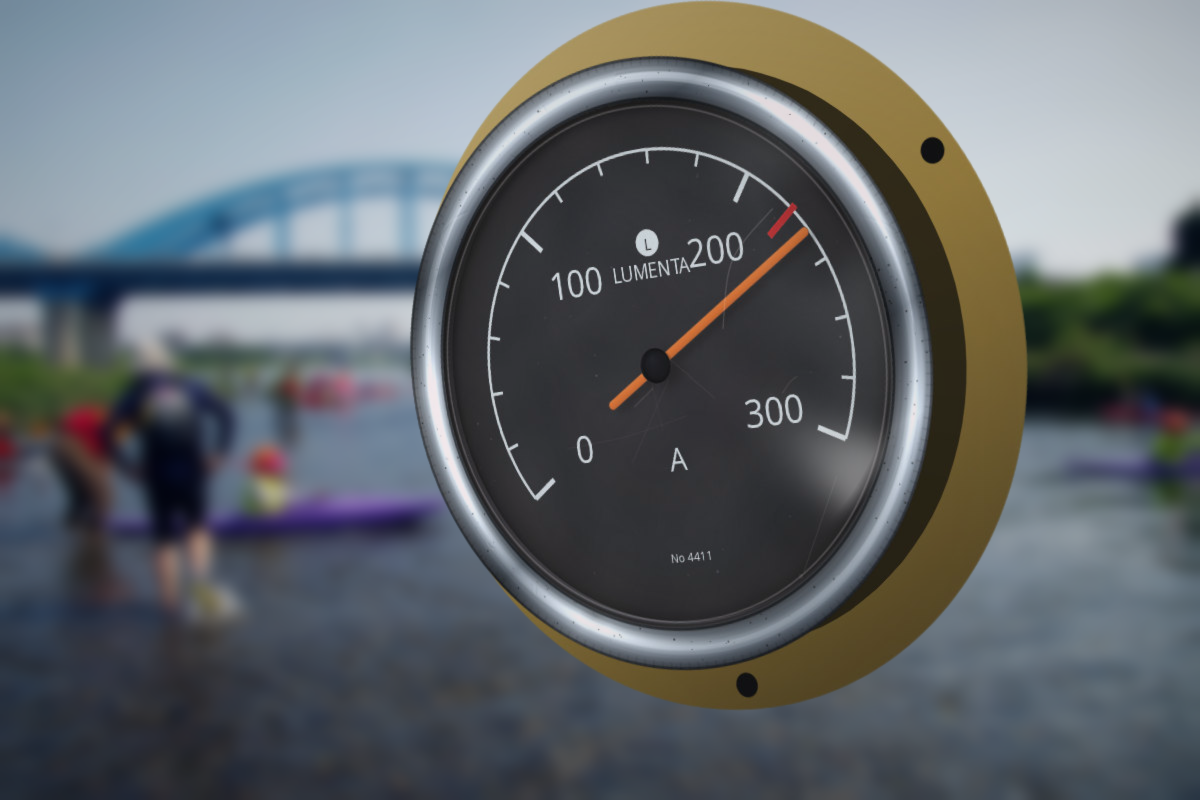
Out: 230A
